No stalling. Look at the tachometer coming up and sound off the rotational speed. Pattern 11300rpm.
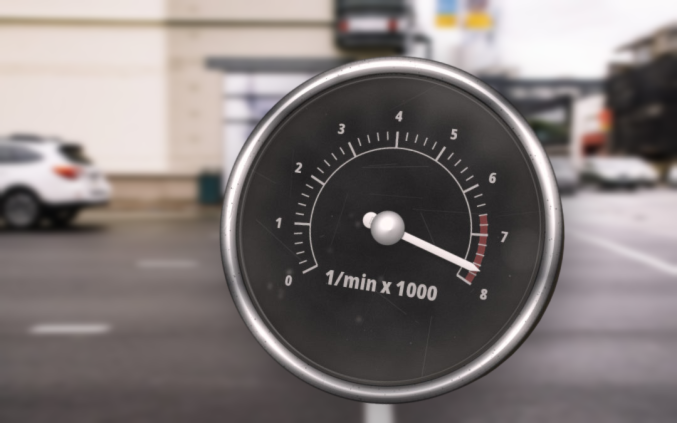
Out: 7700rpm
